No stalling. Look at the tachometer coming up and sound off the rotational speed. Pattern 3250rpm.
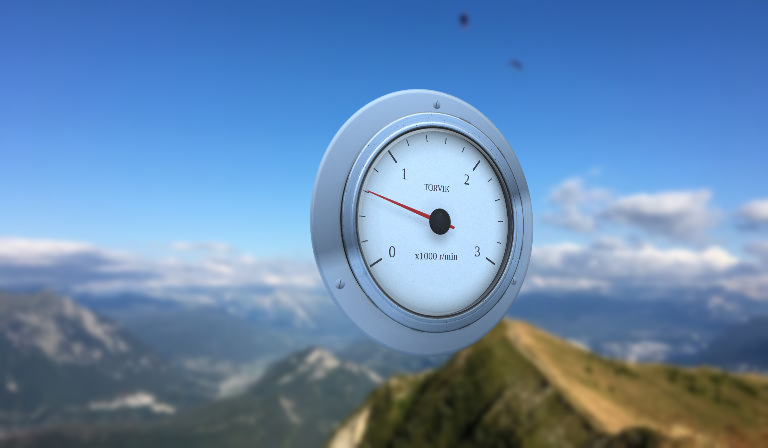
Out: 600rpm
